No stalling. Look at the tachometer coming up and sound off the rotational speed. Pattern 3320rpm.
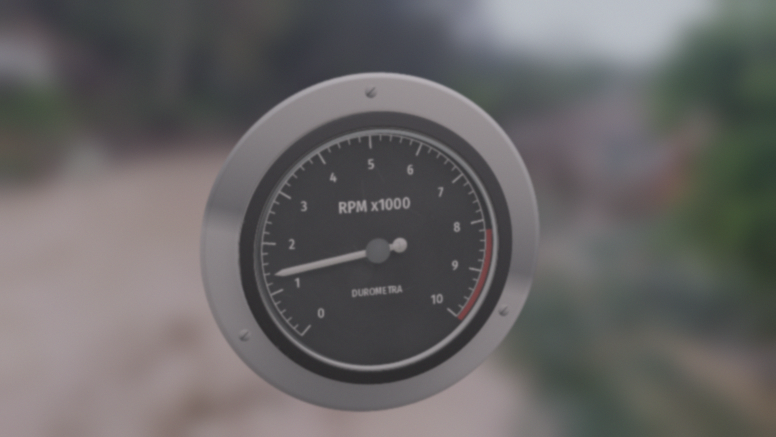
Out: 1400rpm
